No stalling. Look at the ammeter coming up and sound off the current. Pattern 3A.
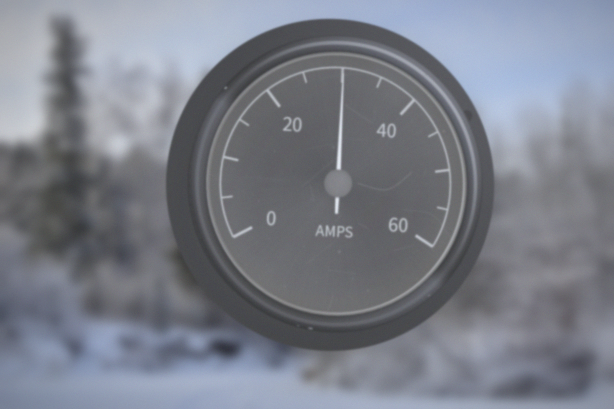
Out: 30A
